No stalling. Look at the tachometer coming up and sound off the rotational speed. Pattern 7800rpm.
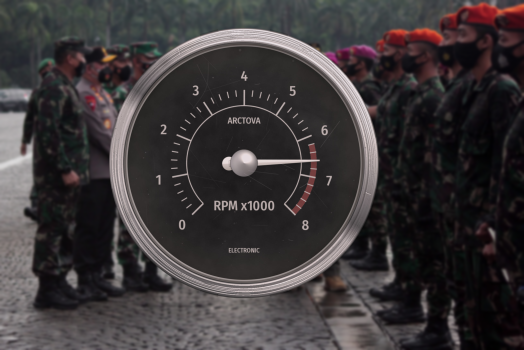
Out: 6600rpm
